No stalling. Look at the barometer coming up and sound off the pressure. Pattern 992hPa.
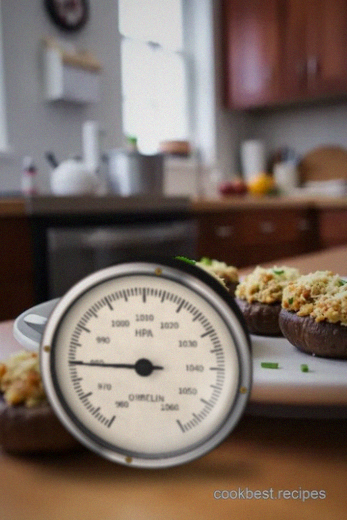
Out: 980hPa
